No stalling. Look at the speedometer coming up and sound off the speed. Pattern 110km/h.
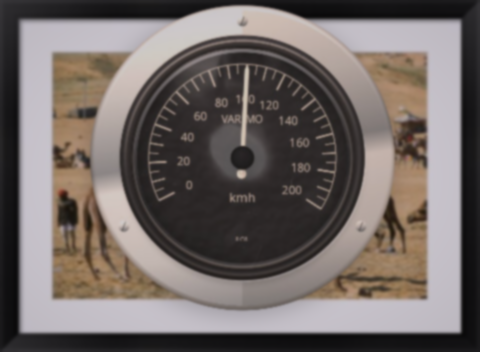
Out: 100km/h
